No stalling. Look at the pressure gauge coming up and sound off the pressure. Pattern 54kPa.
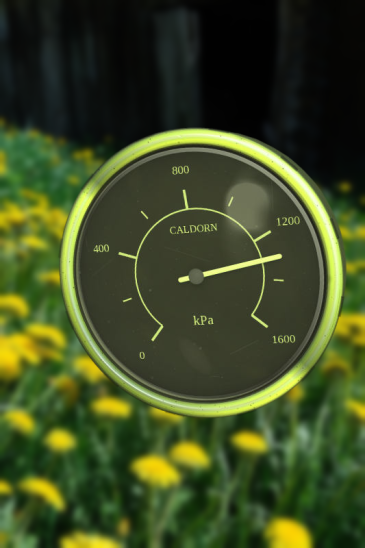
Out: 1300kPa
